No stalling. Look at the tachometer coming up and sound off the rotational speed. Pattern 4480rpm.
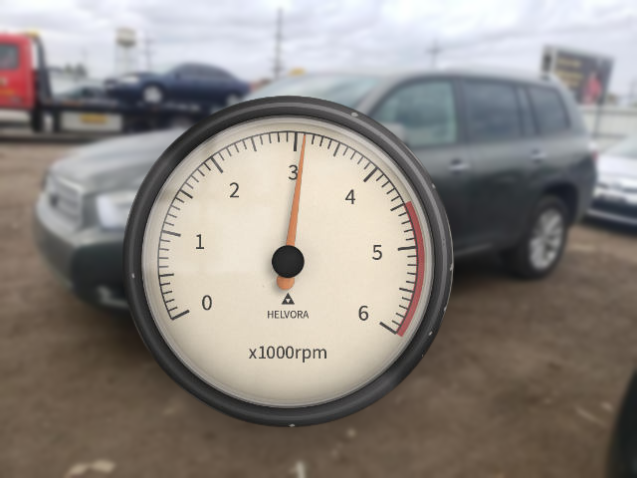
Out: 3100rpm
